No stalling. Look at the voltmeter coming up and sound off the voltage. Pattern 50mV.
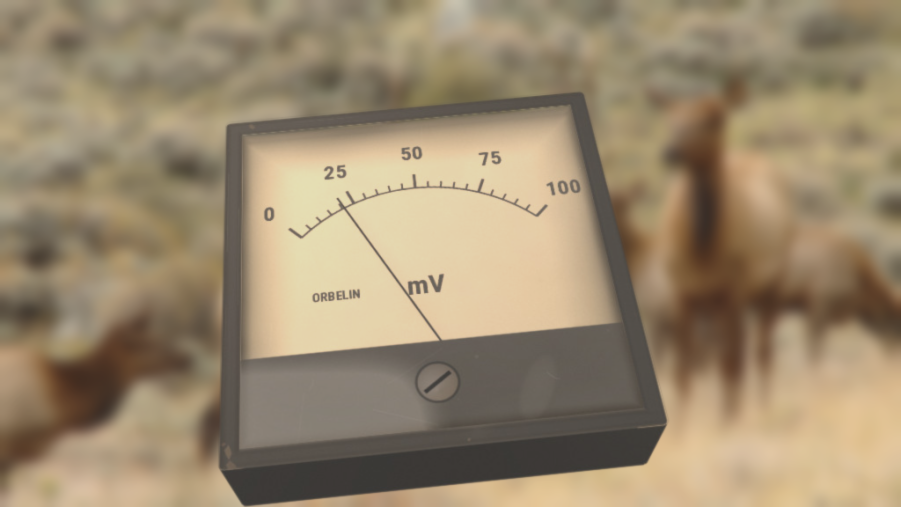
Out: 20mV
